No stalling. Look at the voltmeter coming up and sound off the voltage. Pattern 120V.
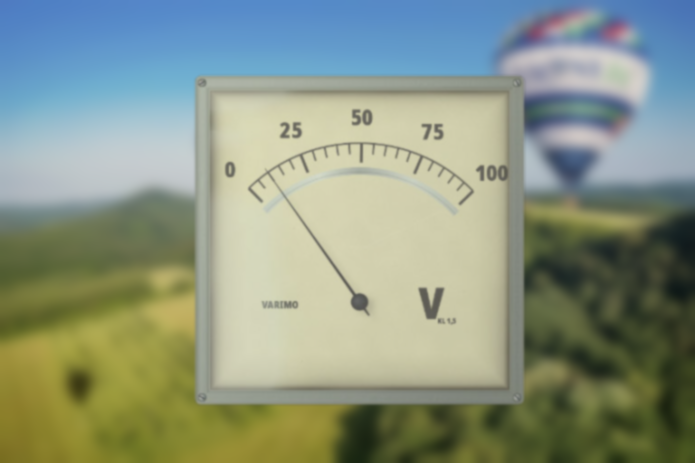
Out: 10V
